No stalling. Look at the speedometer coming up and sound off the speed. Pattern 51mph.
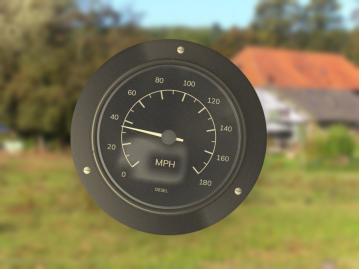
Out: 35mph
